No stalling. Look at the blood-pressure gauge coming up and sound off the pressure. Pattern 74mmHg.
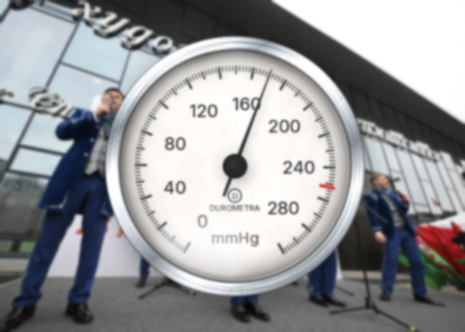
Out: 170mmHg
